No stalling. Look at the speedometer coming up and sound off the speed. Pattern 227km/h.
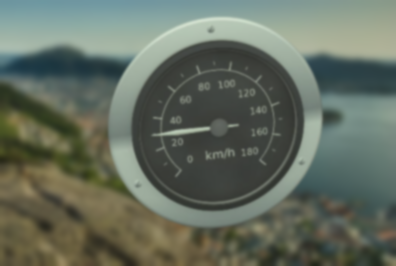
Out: 30km/h
